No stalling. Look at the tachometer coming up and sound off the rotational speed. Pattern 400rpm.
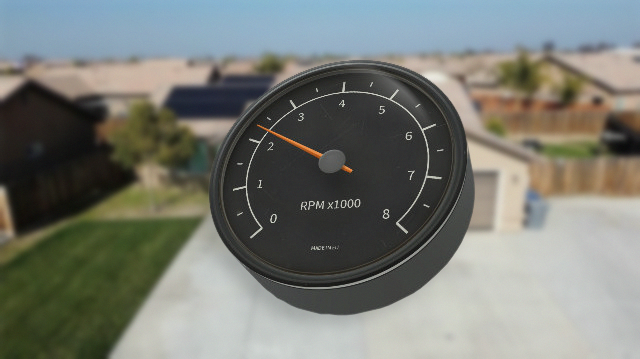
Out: 2250rpm
